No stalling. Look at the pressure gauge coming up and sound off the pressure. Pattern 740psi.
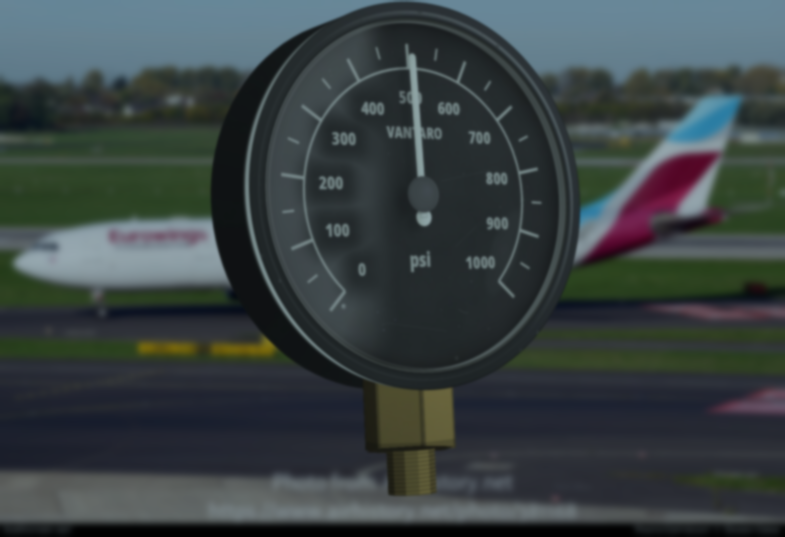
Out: 500psi
